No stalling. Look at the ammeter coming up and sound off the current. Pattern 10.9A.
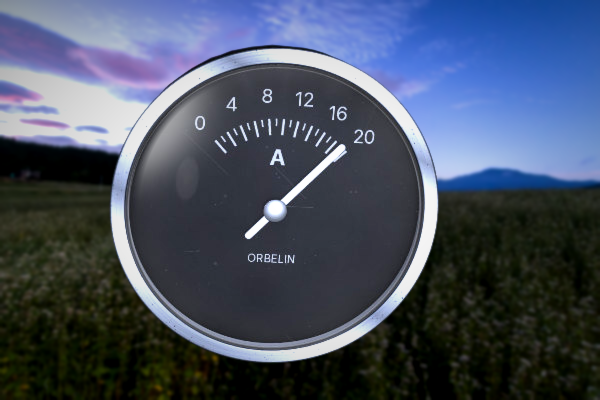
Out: 19A
